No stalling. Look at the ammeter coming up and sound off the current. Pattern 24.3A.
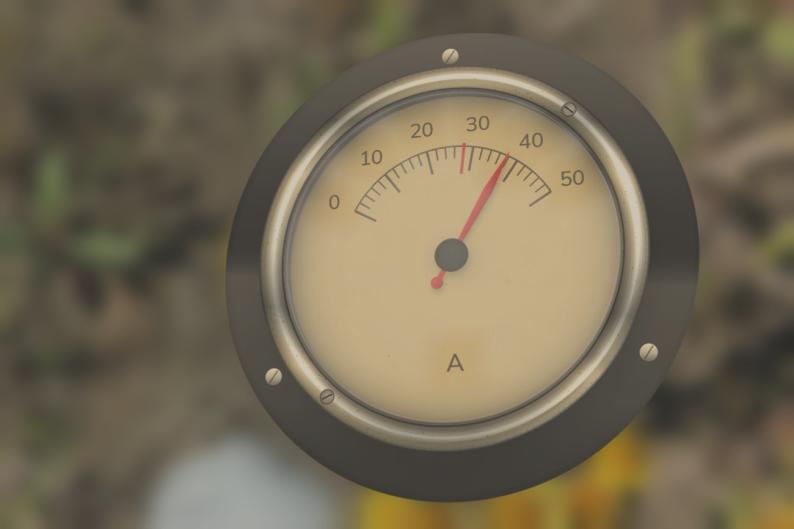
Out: 38A
